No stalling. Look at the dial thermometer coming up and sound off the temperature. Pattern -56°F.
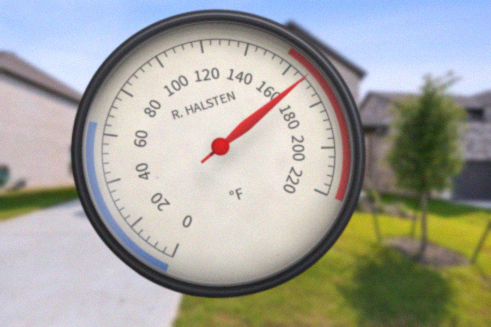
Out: 168°F
